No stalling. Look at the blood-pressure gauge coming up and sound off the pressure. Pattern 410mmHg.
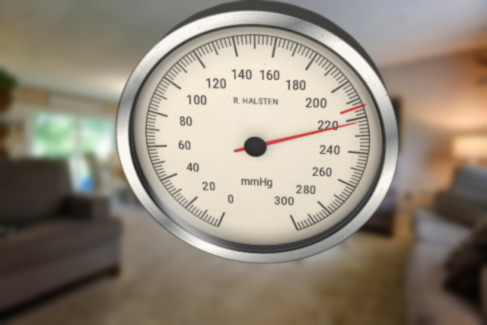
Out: 220mmHg
